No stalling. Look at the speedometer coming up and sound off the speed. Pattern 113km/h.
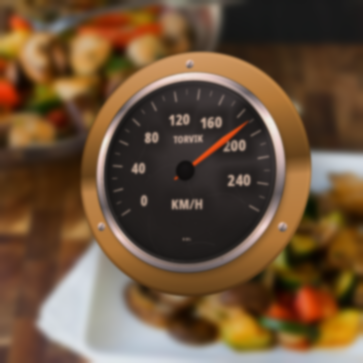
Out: 190km/h
